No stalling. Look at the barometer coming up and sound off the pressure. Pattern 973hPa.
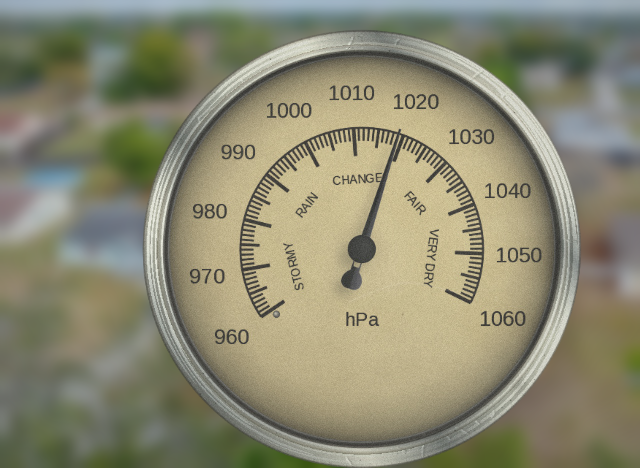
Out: 1019hPa
